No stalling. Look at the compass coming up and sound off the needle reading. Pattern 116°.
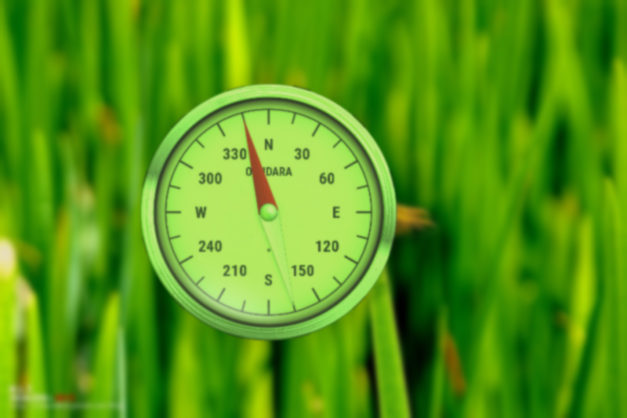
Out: 345°
